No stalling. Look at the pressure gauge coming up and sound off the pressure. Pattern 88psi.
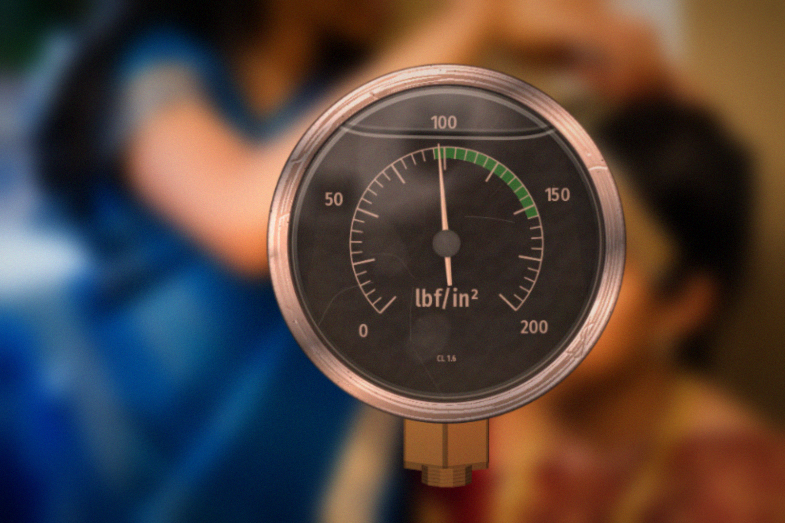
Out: 97.5psi
